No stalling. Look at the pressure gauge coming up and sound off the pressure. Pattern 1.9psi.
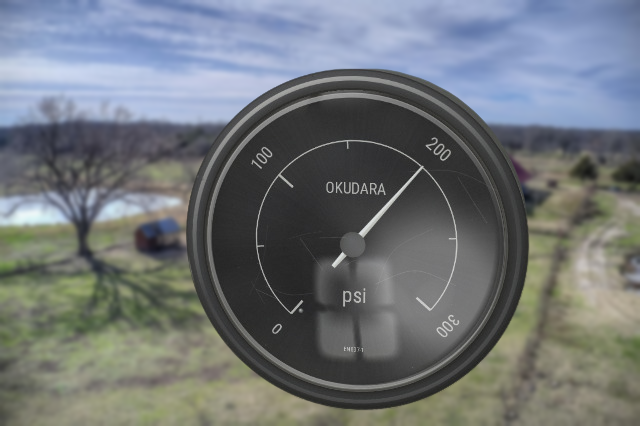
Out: 200psi
